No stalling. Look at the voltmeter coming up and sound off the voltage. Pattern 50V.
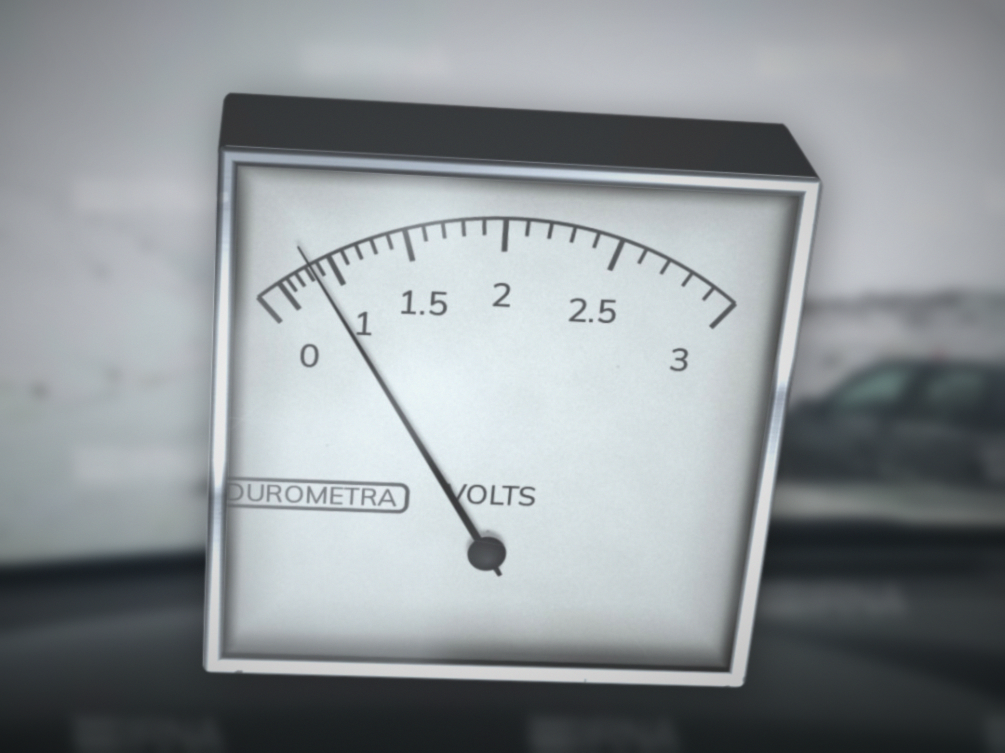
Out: 0.85V
